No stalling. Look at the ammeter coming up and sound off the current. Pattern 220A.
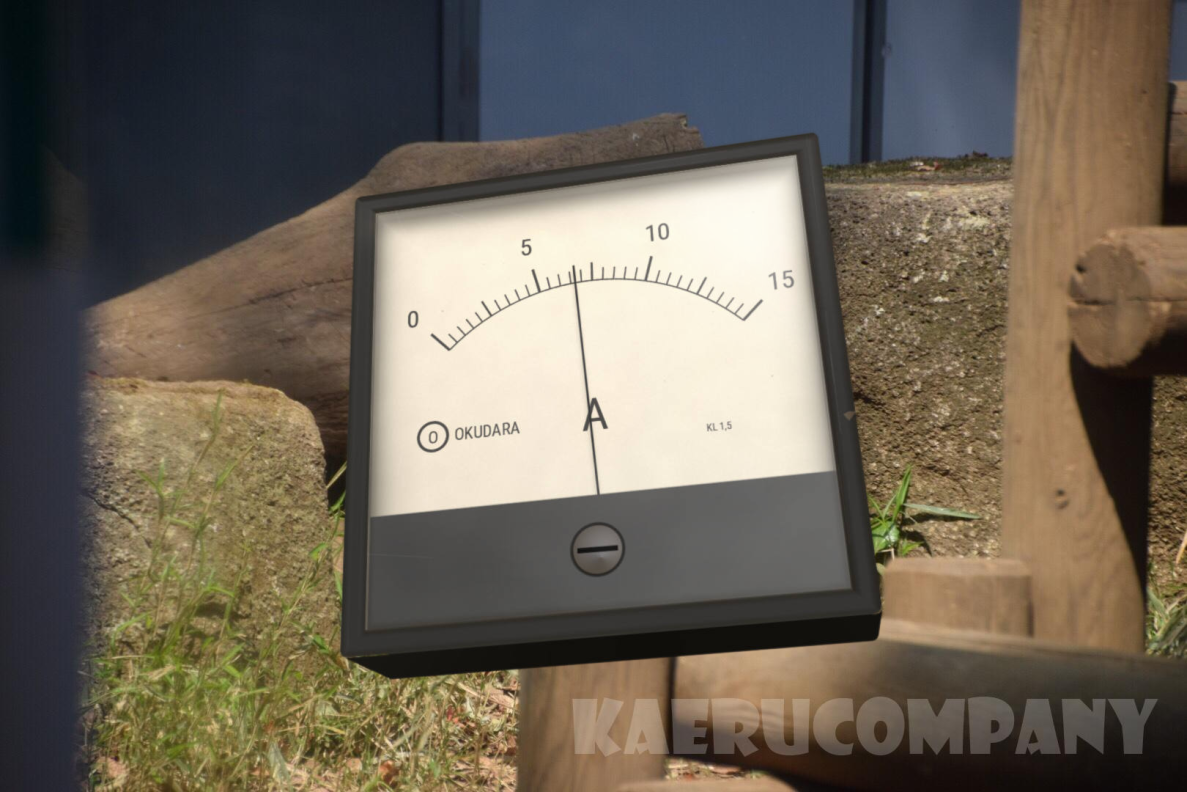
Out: 6.75A
